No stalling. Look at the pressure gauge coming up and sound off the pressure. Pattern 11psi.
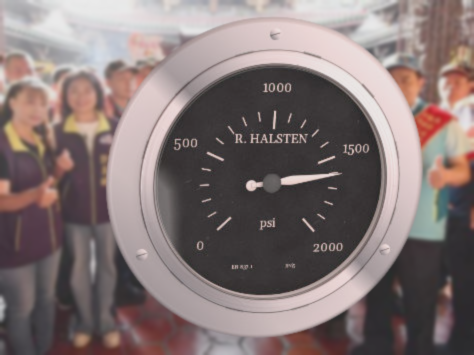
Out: 1600psi
